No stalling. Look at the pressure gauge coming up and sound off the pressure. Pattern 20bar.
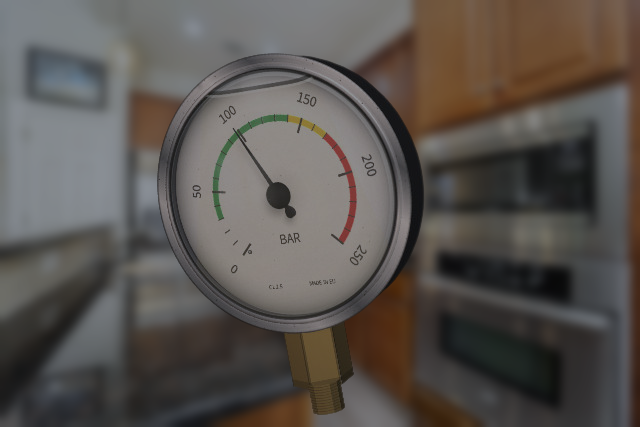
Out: 100bar
